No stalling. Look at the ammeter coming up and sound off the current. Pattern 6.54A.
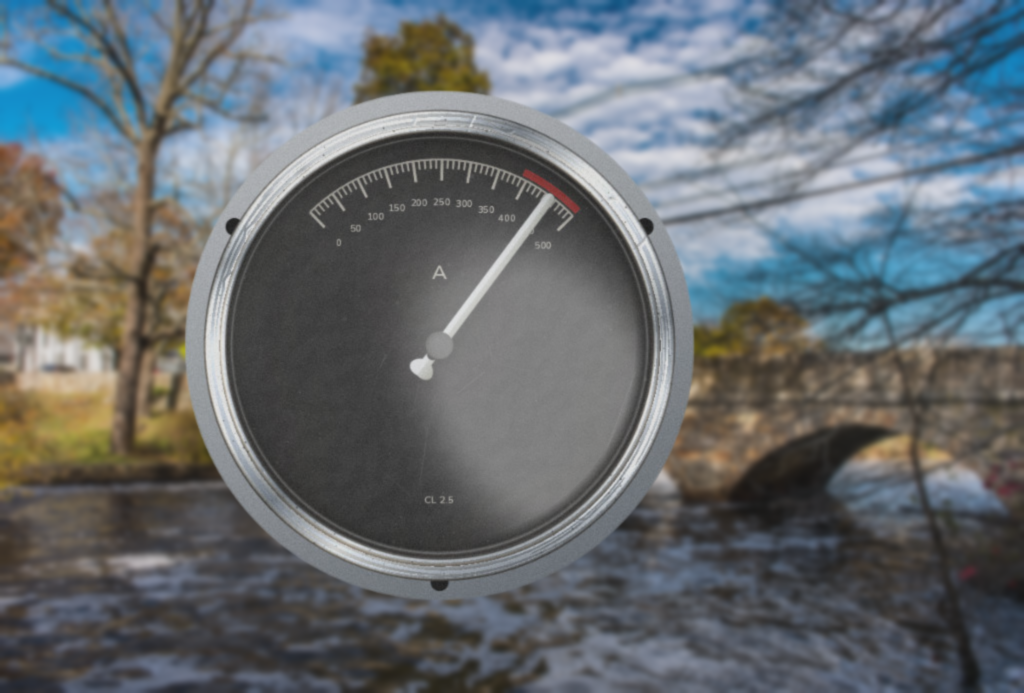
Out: 450A
